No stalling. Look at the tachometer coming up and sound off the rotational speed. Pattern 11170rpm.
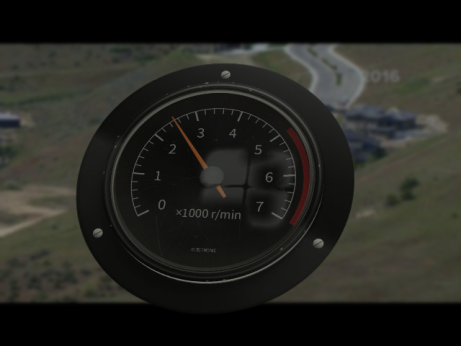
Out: 2500rpm
